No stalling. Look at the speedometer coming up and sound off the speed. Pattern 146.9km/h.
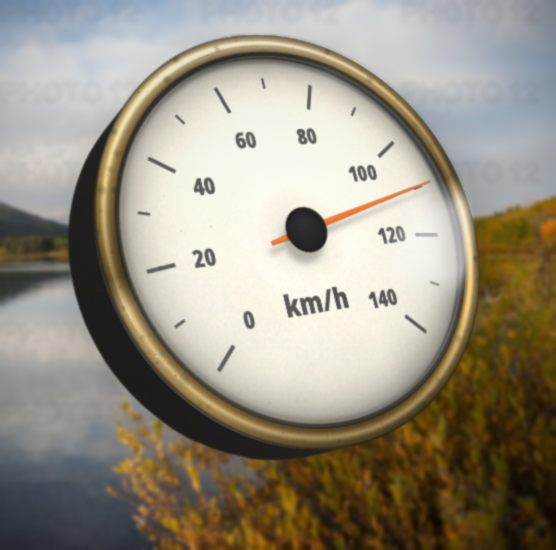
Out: 110km/h
